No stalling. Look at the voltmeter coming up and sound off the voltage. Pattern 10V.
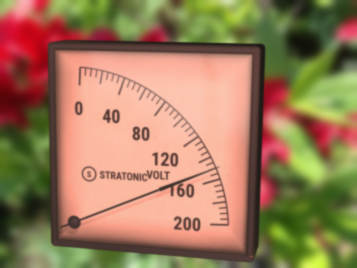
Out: 150V
